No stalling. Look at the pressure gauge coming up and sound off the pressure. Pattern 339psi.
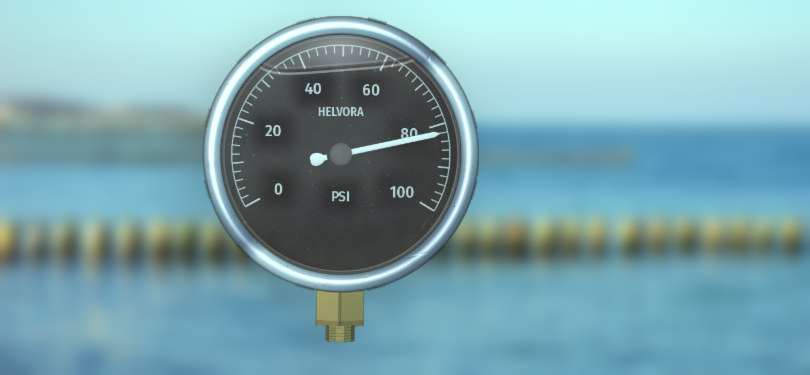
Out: 82psi
